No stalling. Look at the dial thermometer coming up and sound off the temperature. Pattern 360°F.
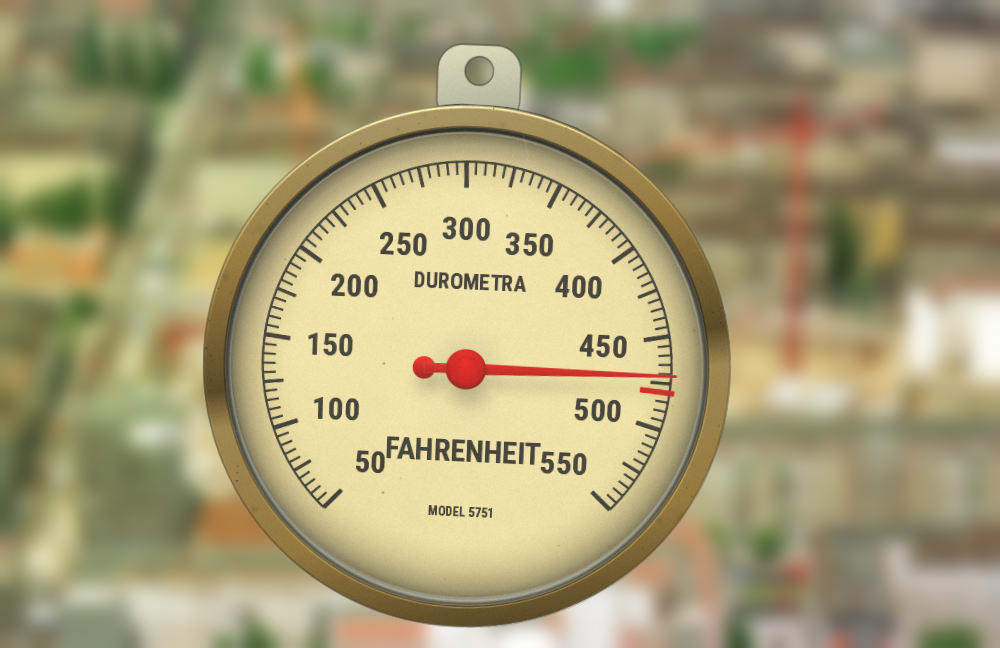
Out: 470°F
